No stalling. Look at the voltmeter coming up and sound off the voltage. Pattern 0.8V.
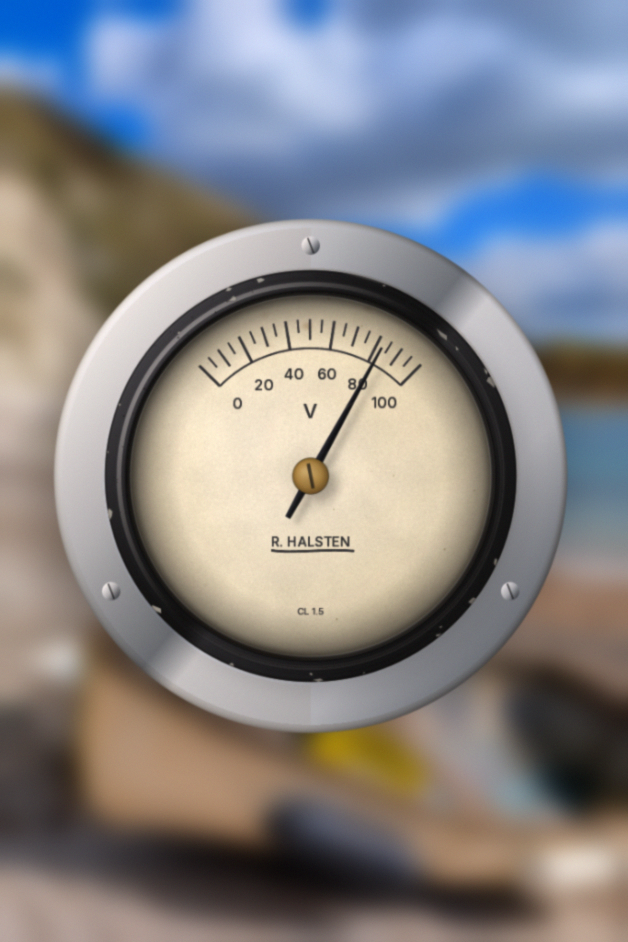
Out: 82.5V
